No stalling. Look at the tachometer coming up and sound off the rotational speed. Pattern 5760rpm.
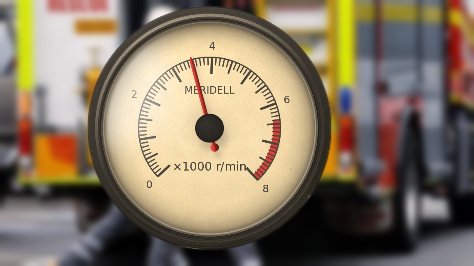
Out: 3500rpm
